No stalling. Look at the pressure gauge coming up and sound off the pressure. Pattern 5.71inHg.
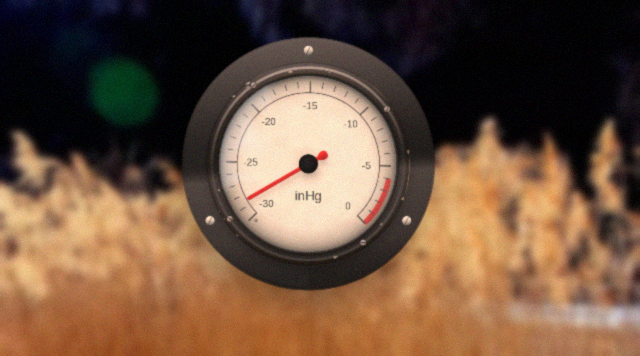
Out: -28.5inHg
